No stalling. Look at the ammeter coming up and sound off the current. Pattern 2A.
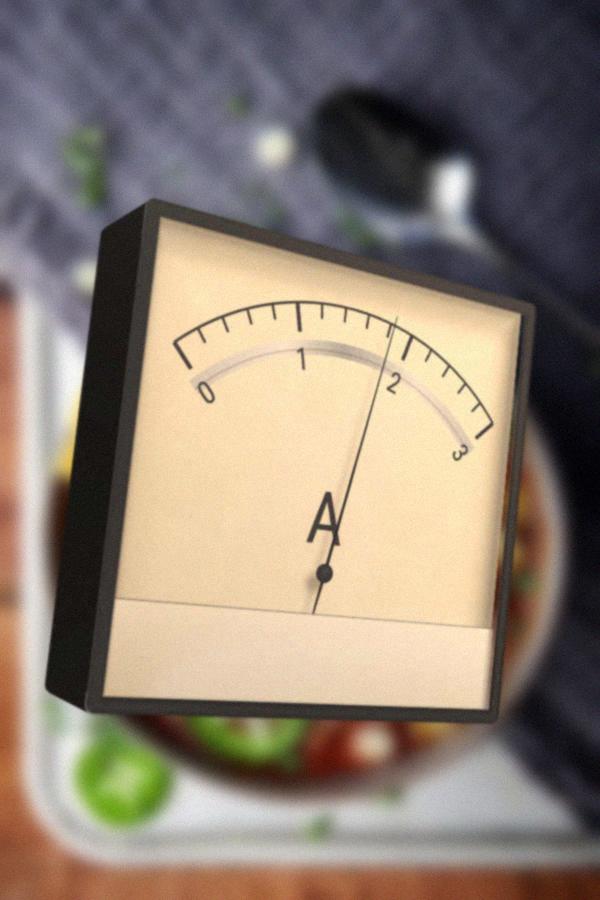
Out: 1.8A
